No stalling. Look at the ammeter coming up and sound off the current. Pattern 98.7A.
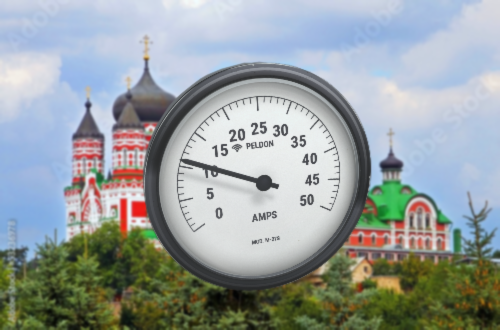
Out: 11A
